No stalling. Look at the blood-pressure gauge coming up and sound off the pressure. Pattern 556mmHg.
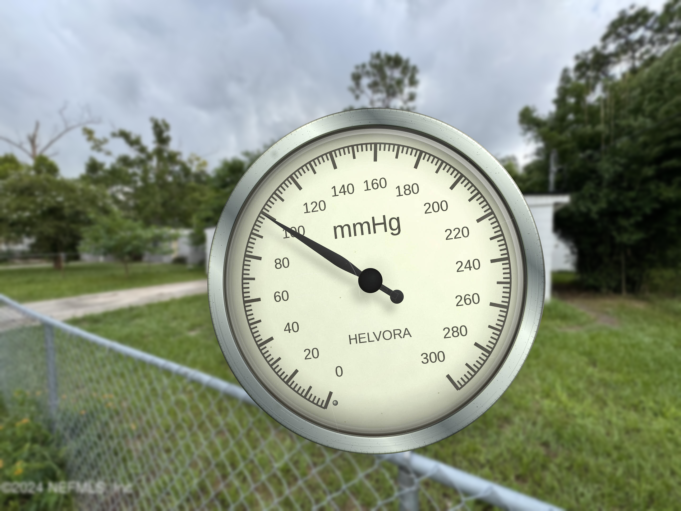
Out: 100mmHg
